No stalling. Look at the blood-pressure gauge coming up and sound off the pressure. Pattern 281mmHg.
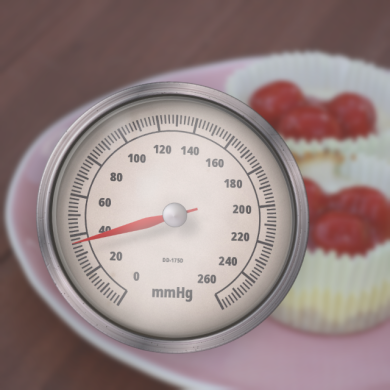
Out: 36mmHg
